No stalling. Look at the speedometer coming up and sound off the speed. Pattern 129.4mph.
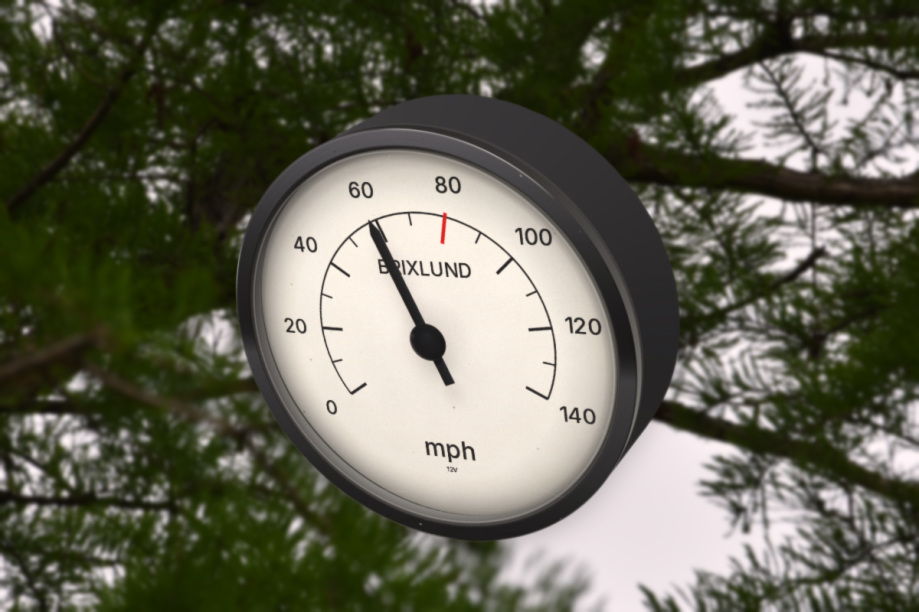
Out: 60mph
